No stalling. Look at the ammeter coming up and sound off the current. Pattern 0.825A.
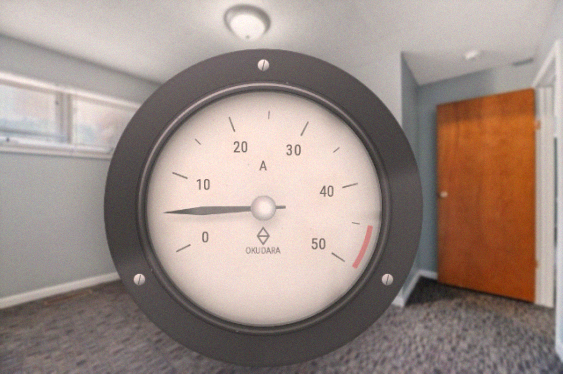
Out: 5A
